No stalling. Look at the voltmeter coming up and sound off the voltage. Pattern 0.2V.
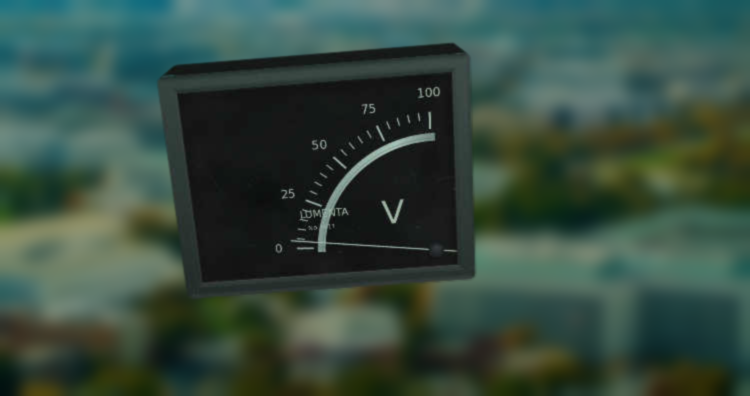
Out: 5V
